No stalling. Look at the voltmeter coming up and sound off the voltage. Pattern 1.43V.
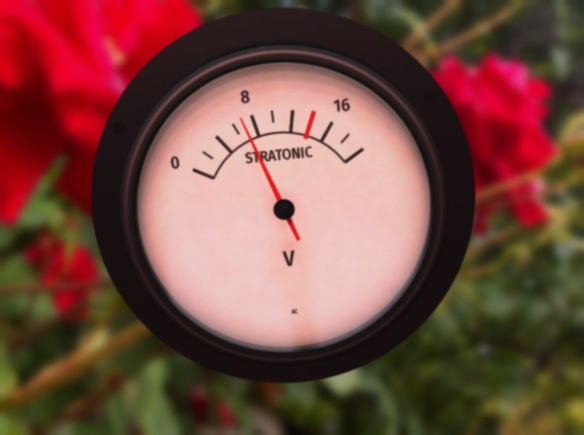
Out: 7V
